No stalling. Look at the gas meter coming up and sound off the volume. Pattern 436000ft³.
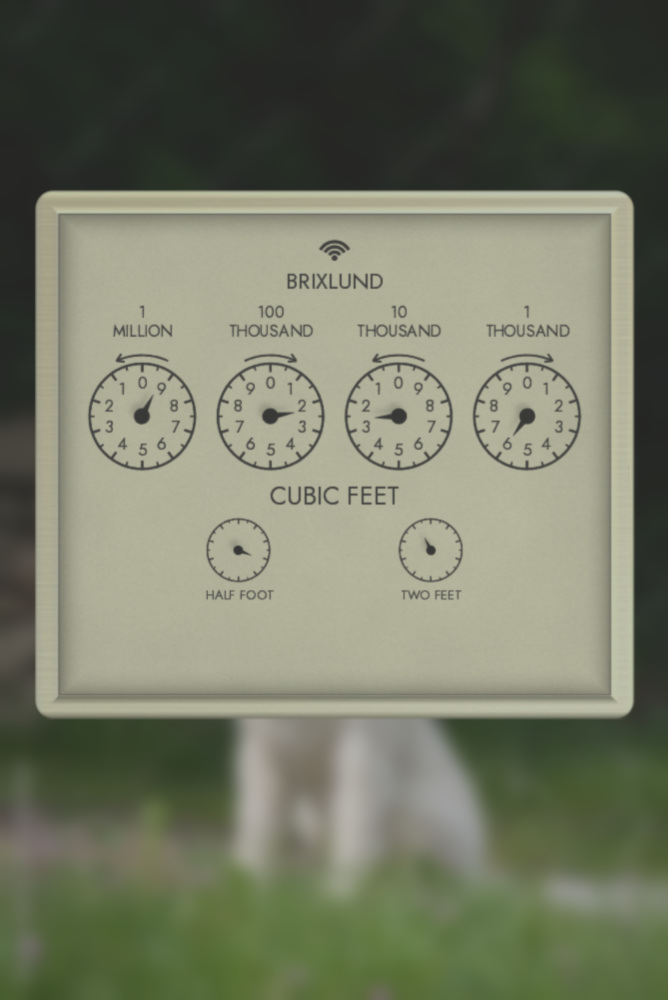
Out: 922600ft³
